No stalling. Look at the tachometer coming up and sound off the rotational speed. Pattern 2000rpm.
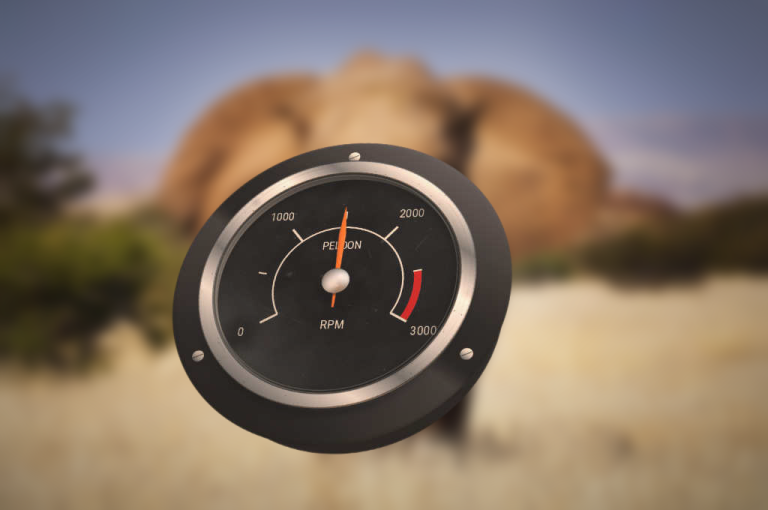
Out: 1500rpm
